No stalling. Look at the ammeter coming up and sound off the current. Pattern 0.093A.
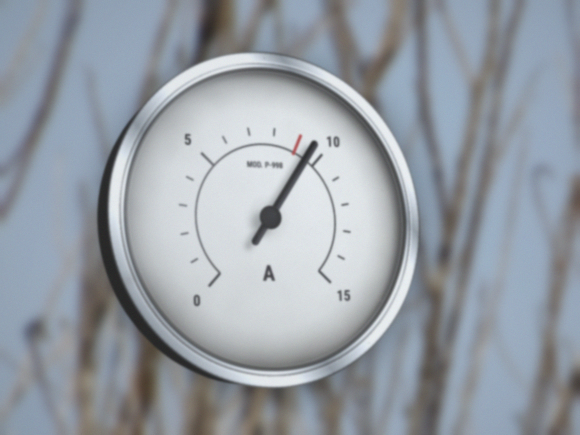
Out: 9.5A
